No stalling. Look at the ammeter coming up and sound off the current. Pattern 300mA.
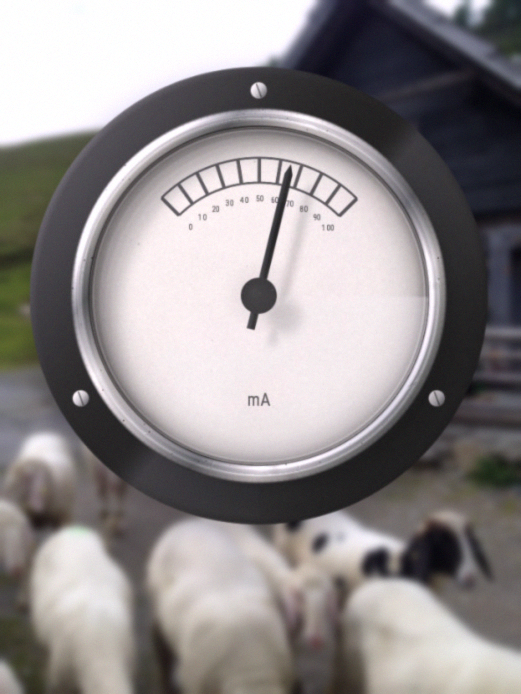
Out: 65mA
